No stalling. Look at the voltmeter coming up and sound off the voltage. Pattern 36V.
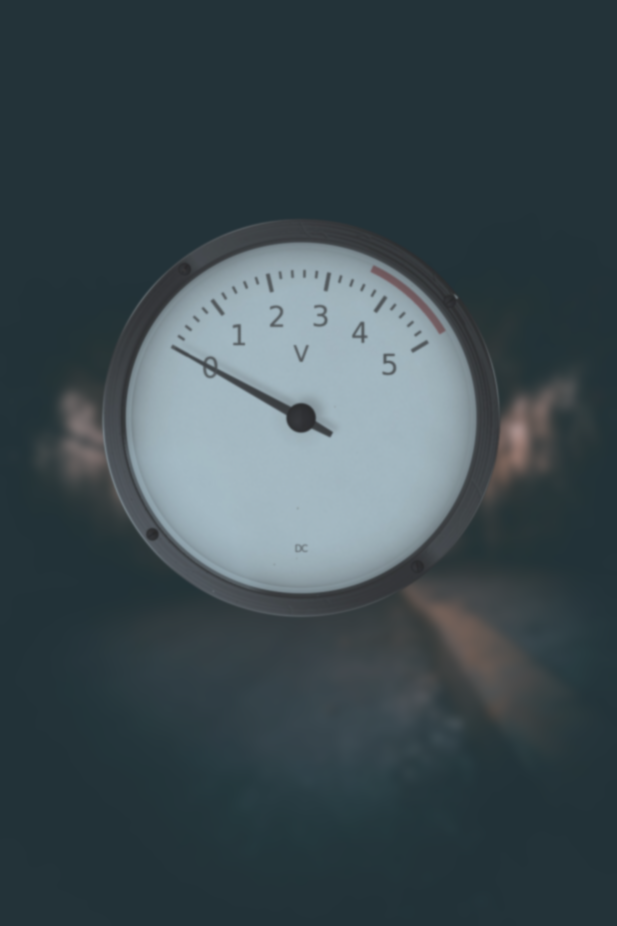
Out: 0V
